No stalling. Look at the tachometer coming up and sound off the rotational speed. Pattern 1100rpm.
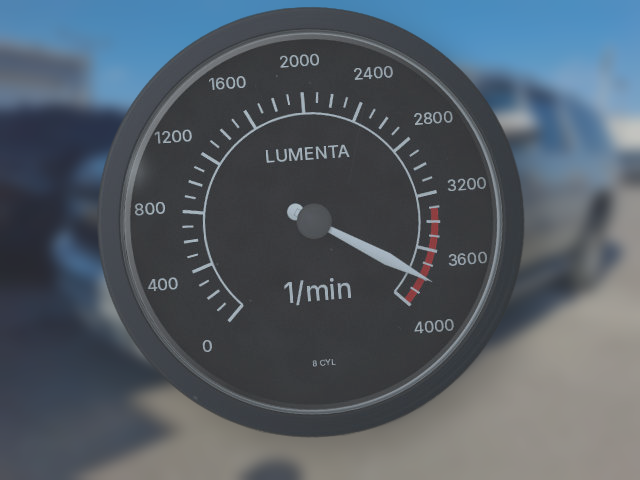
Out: 3800rpm
